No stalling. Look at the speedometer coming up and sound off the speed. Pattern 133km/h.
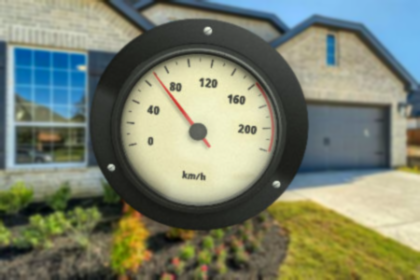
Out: 70km/h
